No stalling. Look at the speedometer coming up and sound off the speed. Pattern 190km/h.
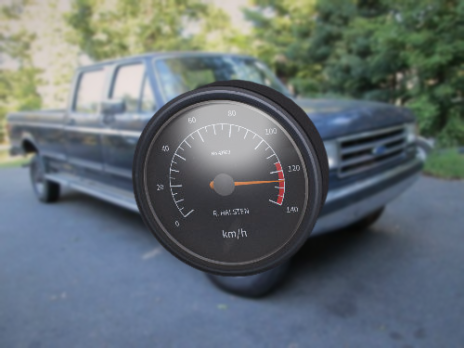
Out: 125km/h
